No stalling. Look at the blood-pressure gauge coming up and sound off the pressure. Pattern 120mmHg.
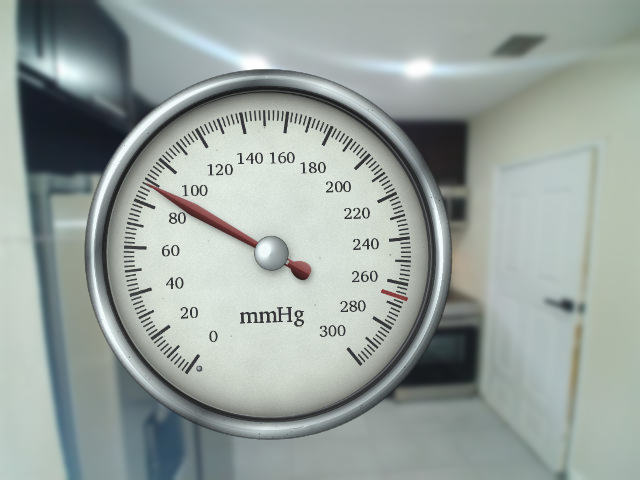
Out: 88mmHg
